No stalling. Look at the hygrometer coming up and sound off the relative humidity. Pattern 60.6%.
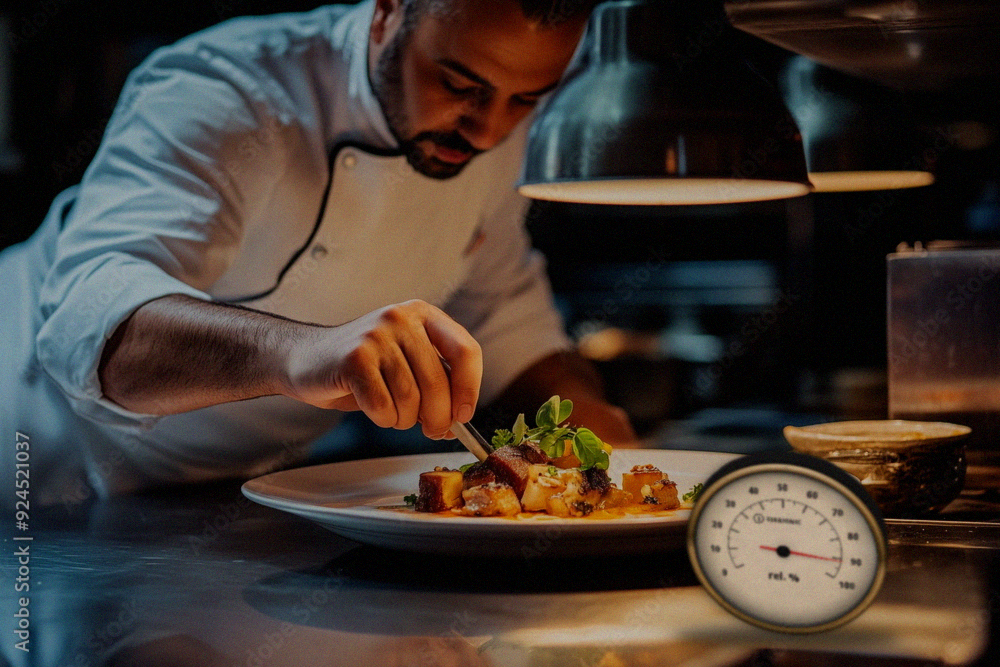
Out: 90%
